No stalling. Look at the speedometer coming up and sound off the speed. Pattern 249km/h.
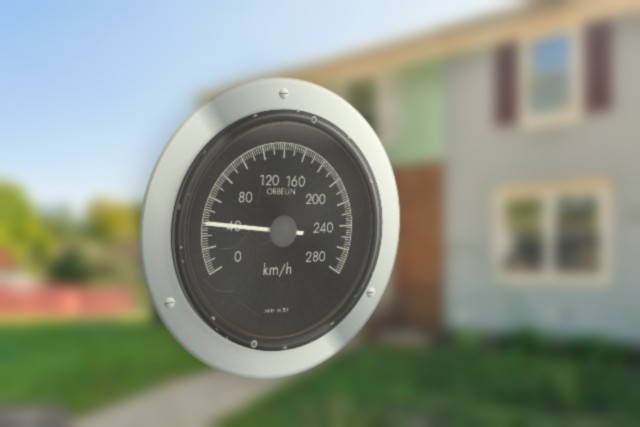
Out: 40km/h
